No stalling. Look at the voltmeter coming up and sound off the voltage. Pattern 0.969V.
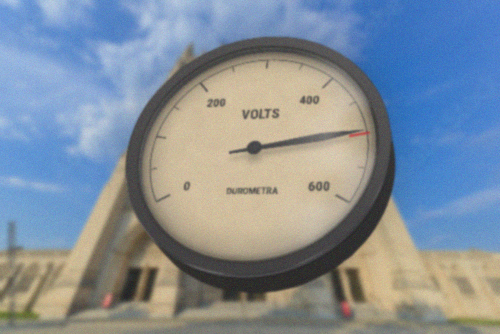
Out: 500V
